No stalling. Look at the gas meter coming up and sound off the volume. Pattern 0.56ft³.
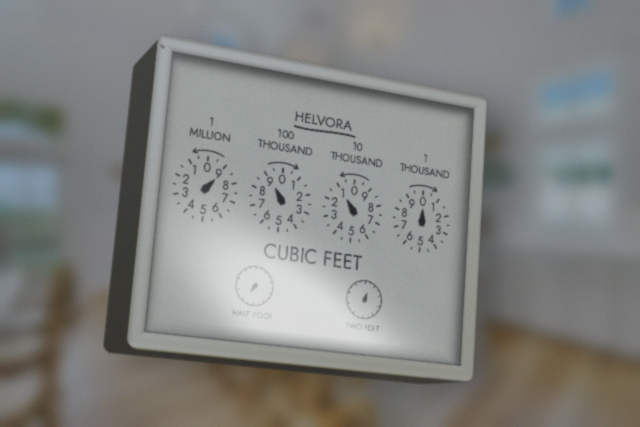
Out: 891000ft³
